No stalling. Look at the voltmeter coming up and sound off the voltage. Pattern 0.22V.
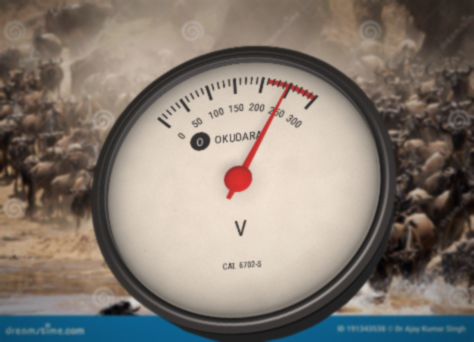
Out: 250V
